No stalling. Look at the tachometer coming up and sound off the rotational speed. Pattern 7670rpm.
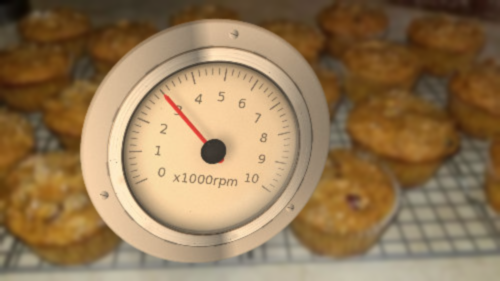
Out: 3000rpm
